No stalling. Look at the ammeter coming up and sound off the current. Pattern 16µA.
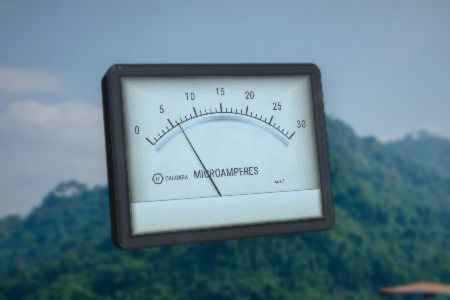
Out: 6µA
